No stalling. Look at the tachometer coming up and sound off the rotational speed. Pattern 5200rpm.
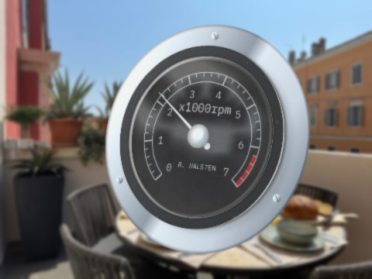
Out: 2200rpm
